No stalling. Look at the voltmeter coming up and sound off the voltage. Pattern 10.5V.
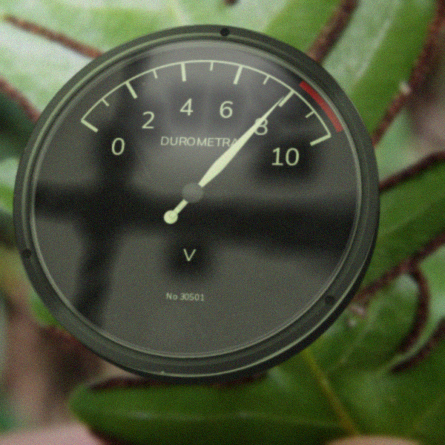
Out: 8V
